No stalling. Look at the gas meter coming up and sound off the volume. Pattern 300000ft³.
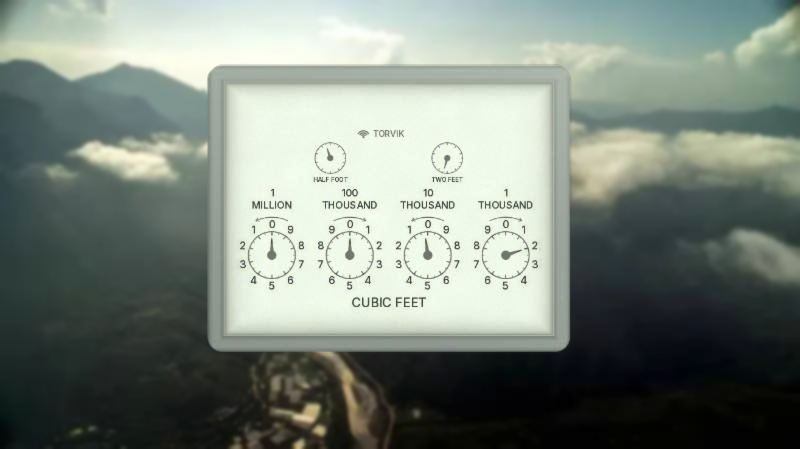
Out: 200ft³
